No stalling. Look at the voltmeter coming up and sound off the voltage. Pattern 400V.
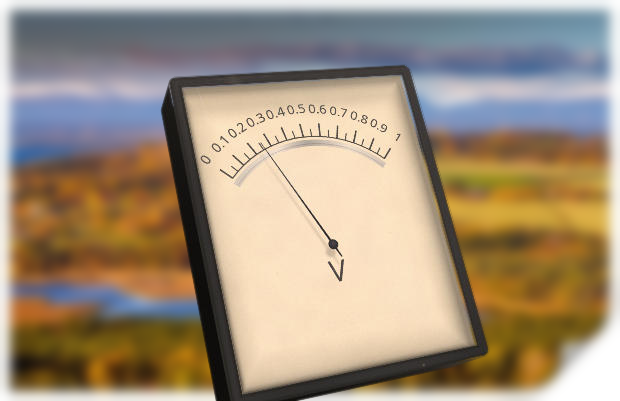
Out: 0.25V
